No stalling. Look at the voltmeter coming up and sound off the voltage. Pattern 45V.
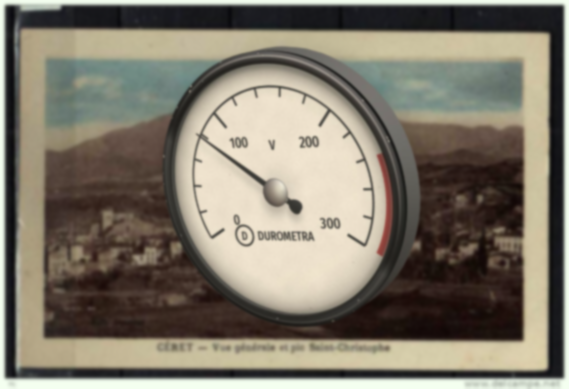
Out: 80V
